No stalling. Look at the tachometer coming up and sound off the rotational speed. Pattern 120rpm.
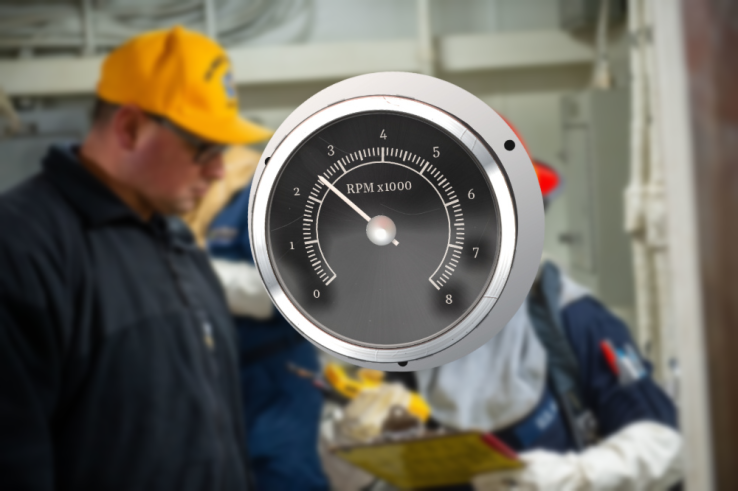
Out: 2500rpm
